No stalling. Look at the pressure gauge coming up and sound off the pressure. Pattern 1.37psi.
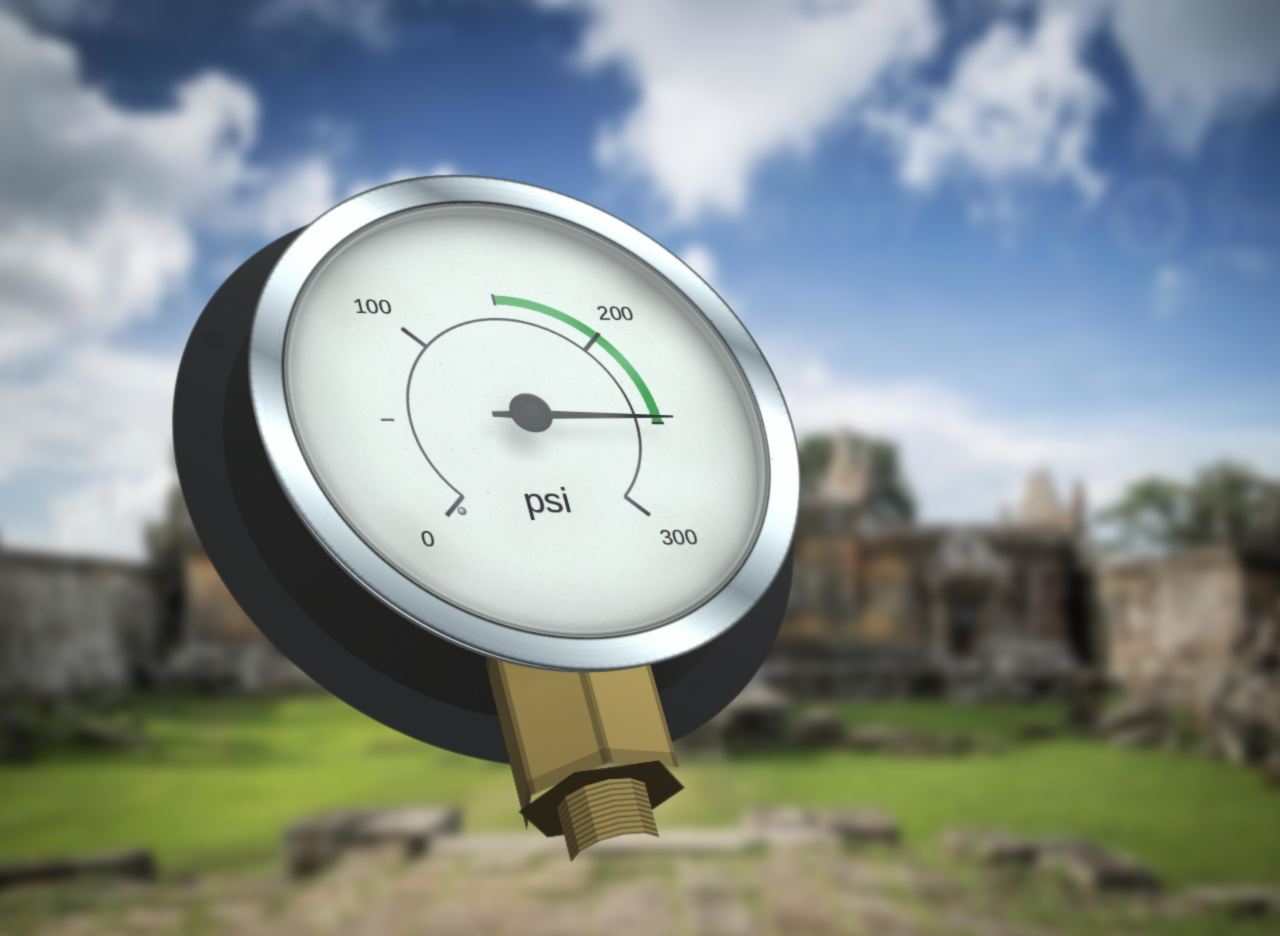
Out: 250psi
